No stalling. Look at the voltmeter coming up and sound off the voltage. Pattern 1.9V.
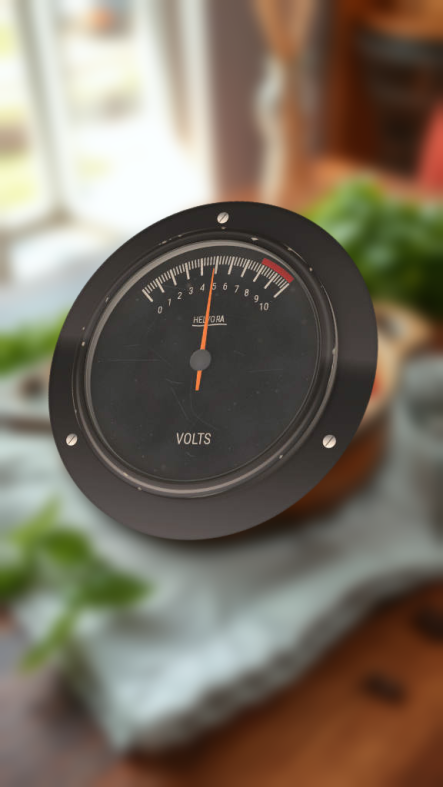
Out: 5V
